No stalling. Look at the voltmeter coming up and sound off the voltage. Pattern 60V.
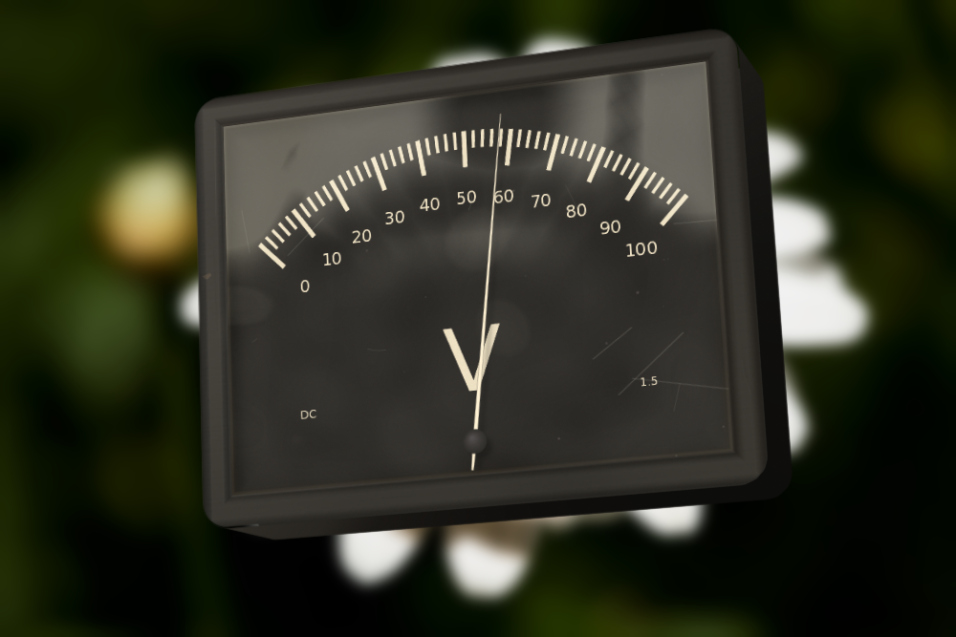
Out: 58V
